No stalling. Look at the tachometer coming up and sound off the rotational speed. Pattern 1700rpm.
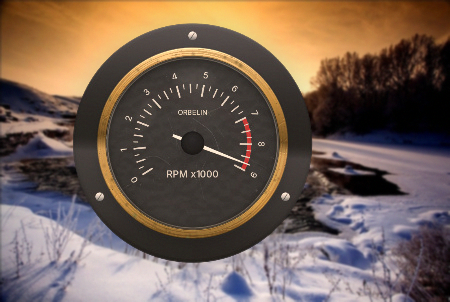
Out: 8750rpm
